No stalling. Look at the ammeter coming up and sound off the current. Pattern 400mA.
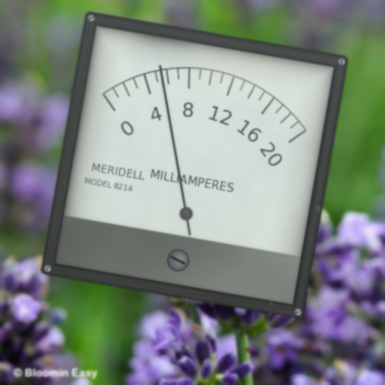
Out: 5.5mA
